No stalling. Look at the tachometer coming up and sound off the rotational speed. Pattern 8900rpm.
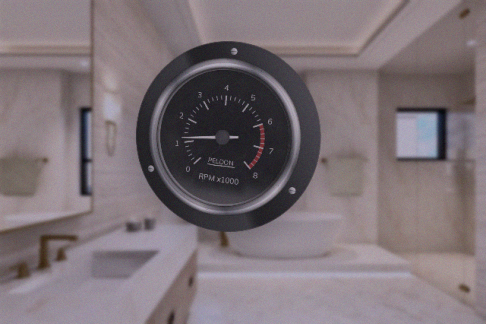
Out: 1200rpm
